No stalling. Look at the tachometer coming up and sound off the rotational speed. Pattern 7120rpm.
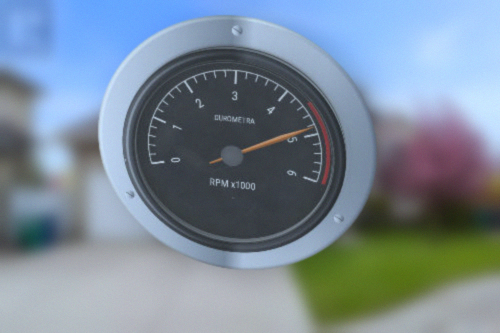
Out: 4800rpm
